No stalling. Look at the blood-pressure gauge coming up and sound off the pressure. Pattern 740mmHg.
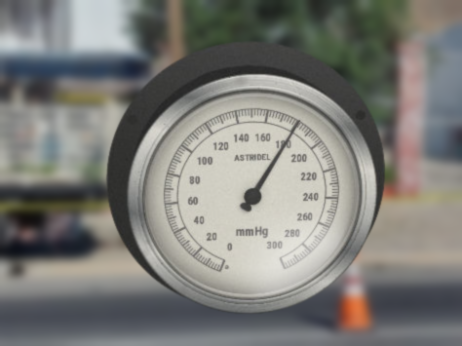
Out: 180mmHg
